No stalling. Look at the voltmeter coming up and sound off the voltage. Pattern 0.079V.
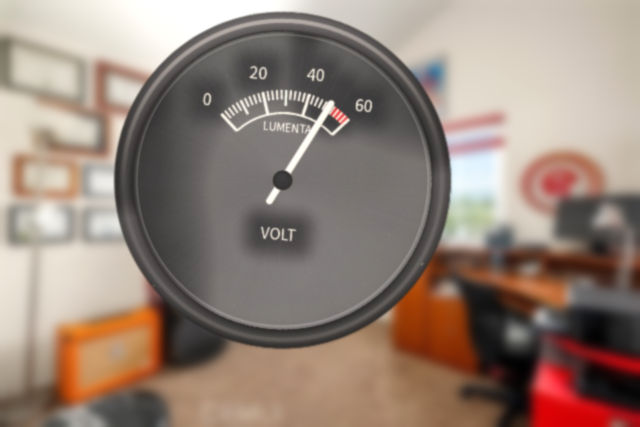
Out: 50V
